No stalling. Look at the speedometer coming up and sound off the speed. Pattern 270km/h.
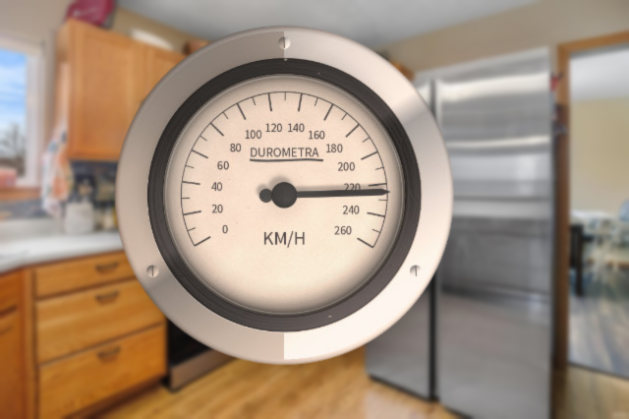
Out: 225km/h
